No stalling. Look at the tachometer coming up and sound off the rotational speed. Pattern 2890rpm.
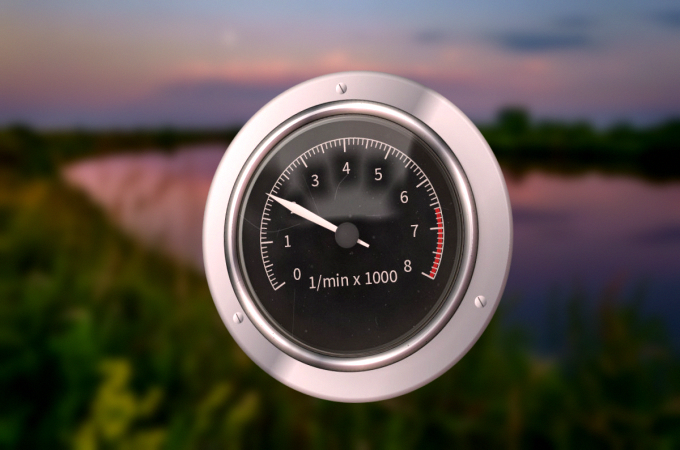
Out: 2000rpm
